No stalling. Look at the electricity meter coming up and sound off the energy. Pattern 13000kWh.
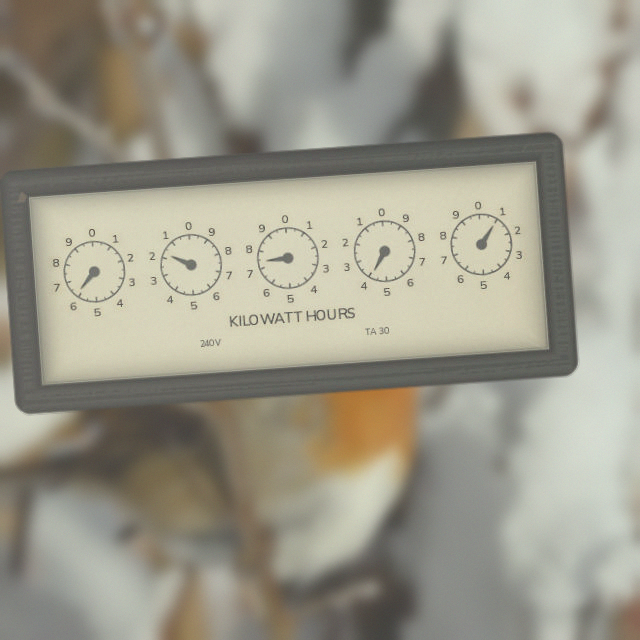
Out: 61741kWh
